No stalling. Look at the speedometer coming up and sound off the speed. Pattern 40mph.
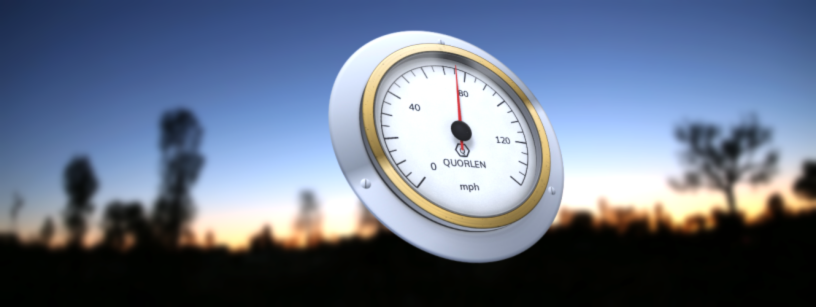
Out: 75mph
